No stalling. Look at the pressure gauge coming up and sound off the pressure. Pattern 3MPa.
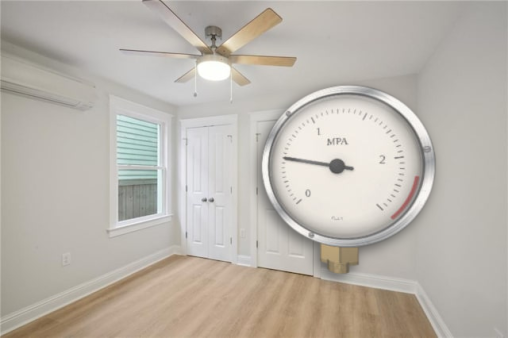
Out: 0.5MPa
